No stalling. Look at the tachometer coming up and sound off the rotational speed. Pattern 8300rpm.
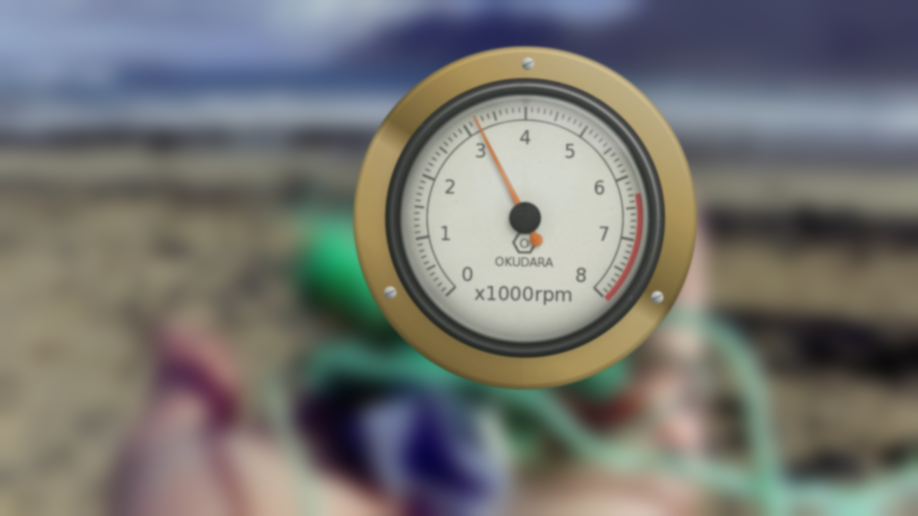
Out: 3200rpm
